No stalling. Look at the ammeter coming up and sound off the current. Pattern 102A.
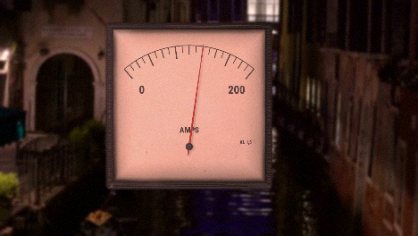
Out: 120A
